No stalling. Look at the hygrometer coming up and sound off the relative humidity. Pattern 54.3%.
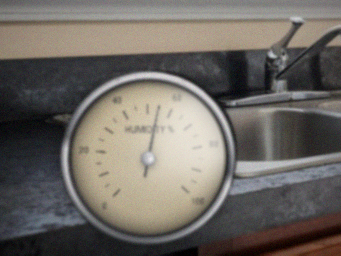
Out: 55%
